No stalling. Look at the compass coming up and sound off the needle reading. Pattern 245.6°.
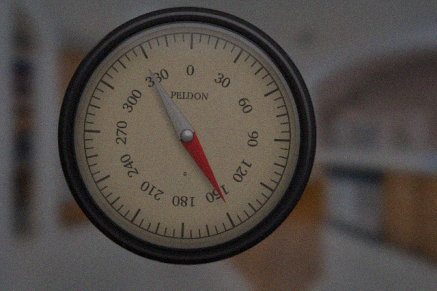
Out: 147.5°
